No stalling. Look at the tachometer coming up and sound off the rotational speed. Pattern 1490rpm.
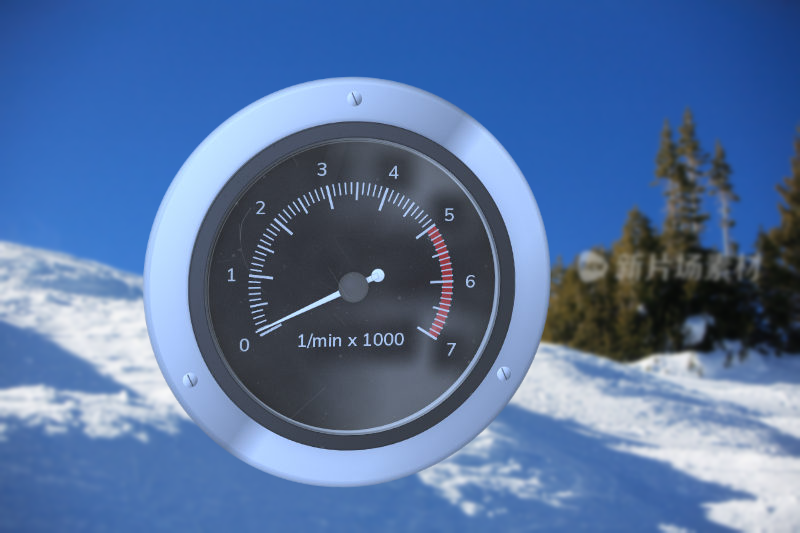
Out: 100rpm
